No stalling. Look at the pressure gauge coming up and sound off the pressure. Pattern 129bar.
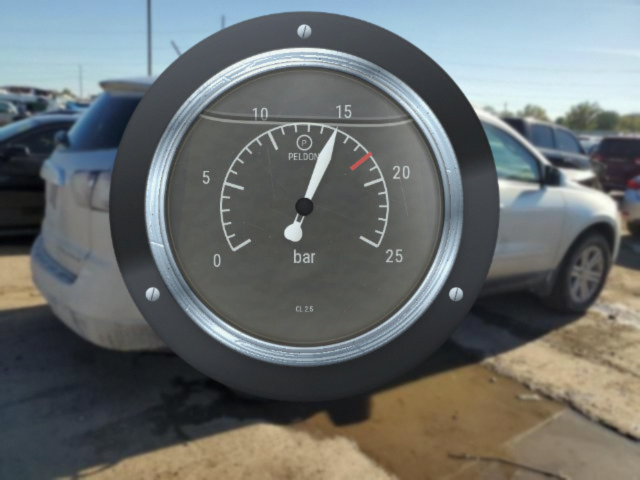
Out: 15bar
